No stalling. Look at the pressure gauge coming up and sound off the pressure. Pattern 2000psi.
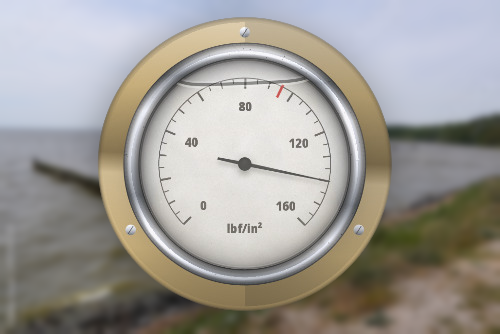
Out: 140psi
